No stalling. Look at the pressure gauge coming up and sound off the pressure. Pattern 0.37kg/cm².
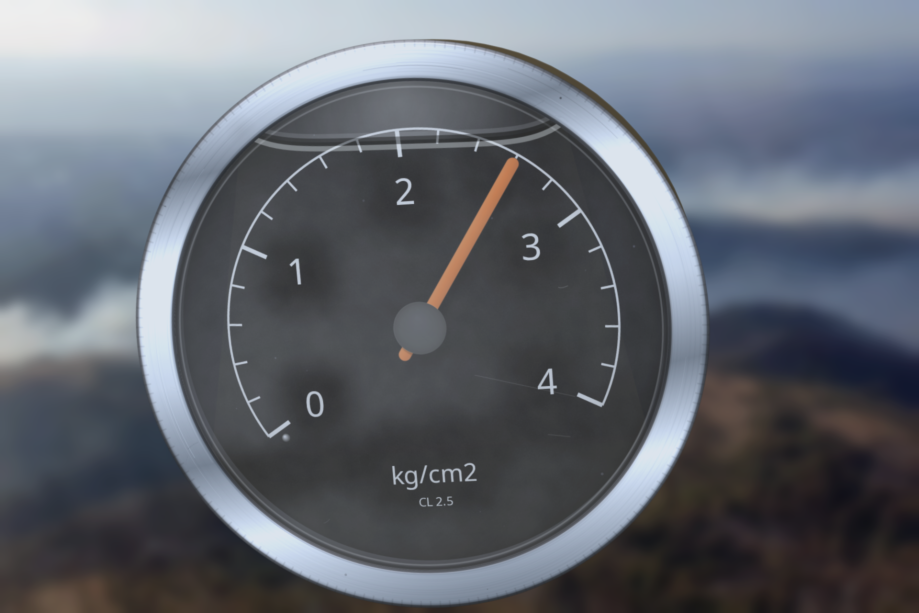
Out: 2.6kg/cm²
